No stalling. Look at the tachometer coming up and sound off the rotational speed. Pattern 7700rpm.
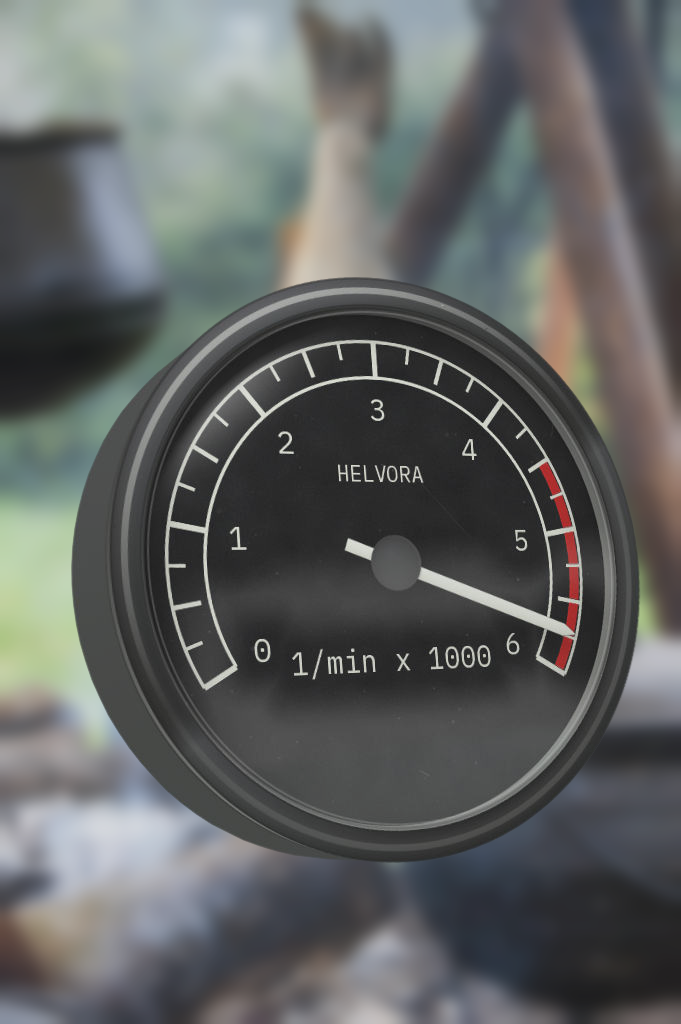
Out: 5750rpm
